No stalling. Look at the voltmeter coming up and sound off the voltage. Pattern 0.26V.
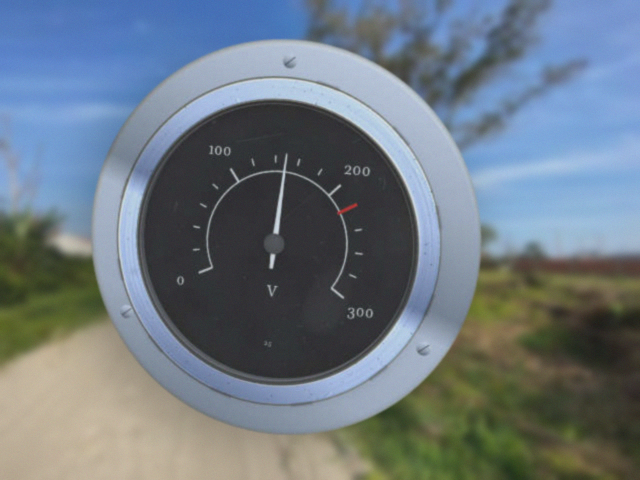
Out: 150V
